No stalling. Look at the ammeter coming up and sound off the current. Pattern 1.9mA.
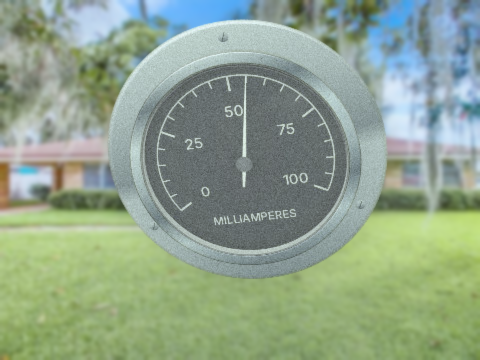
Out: 55mA
